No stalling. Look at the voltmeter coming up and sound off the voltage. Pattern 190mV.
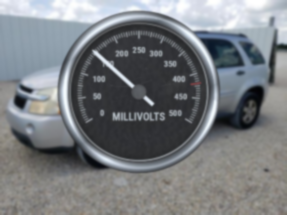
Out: 150mV
